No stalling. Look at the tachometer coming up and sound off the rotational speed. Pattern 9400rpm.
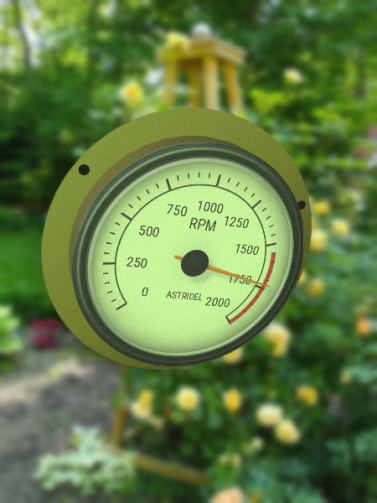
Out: 1725rpm
